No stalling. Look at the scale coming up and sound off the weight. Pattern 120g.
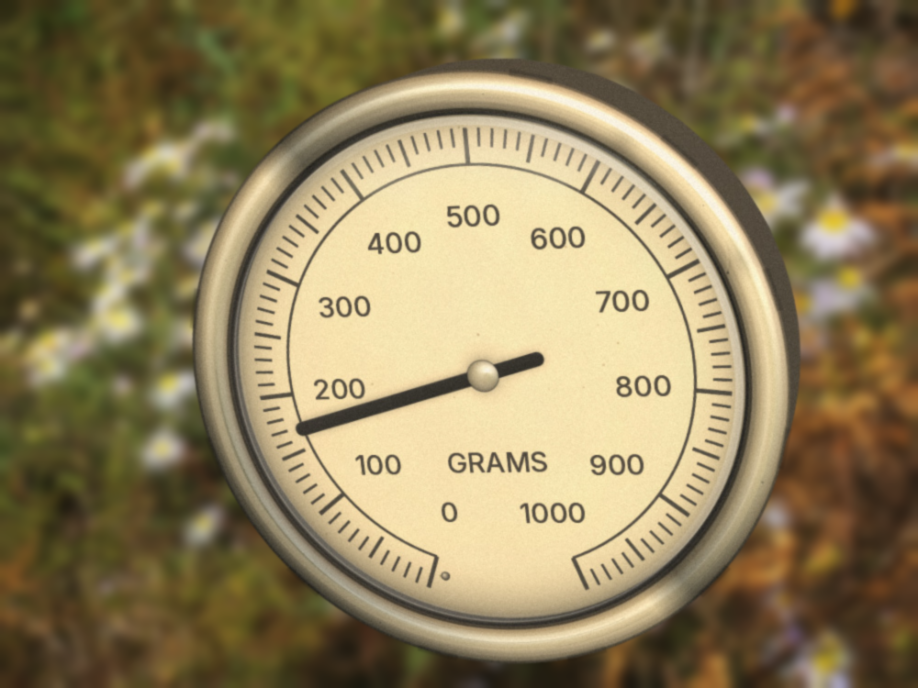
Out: 170g
